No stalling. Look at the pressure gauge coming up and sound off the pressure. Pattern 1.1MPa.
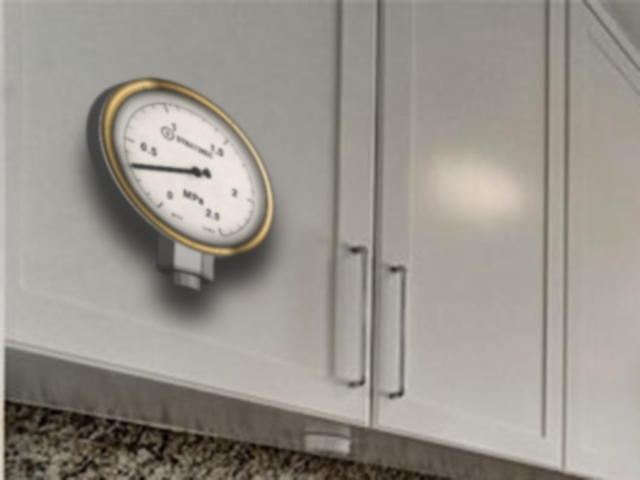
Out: 0.3MPa
